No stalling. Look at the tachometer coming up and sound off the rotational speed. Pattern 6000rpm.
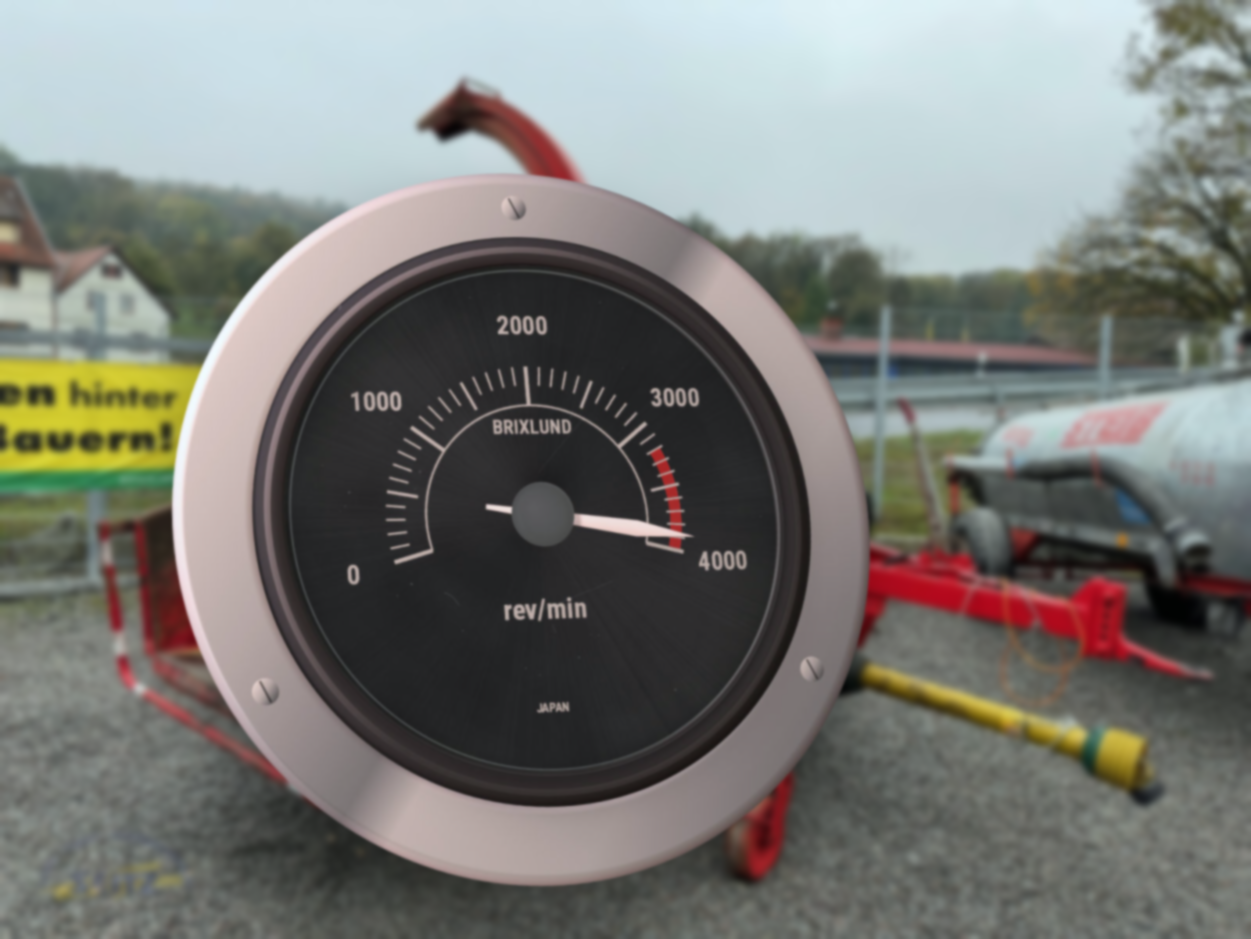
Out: 3900rpm
